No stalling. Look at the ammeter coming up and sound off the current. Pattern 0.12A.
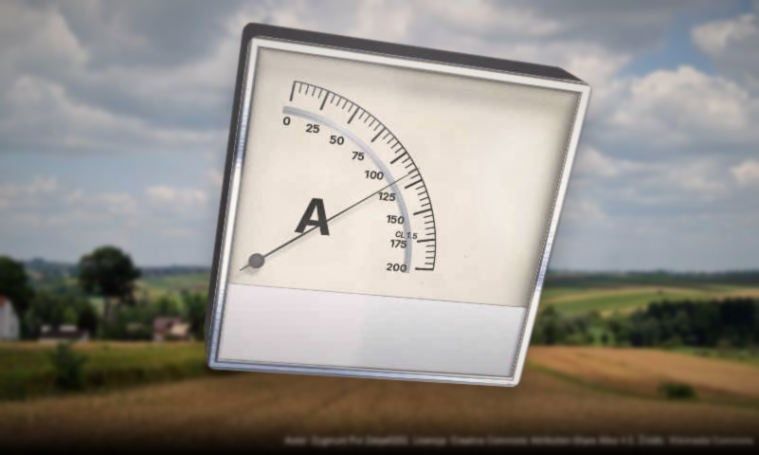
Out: 115A
